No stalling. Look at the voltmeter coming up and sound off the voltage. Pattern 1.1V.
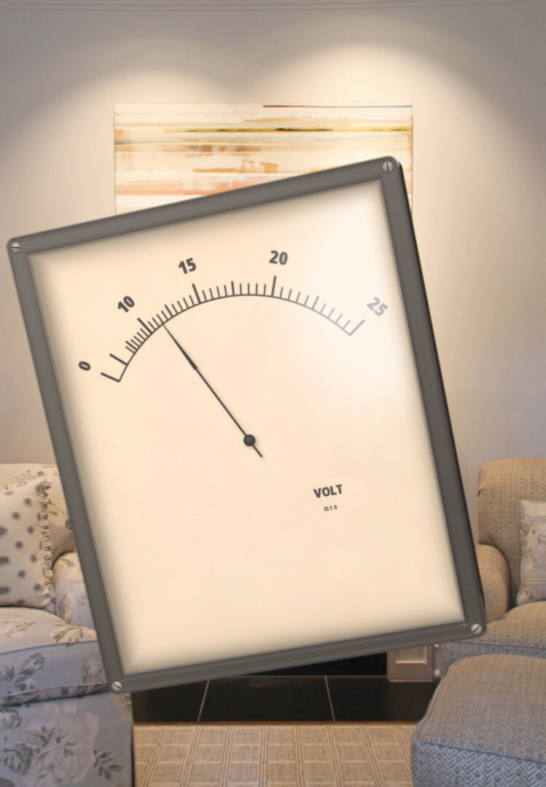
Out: 11.5V
